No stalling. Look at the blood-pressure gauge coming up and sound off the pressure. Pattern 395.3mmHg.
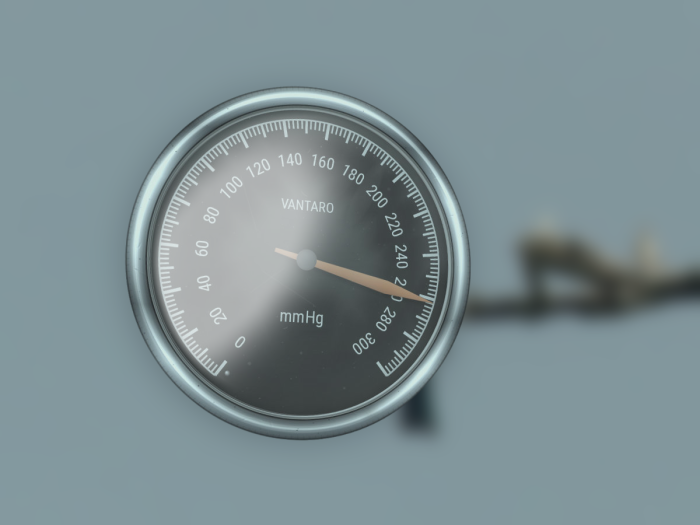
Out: 262mmHg
